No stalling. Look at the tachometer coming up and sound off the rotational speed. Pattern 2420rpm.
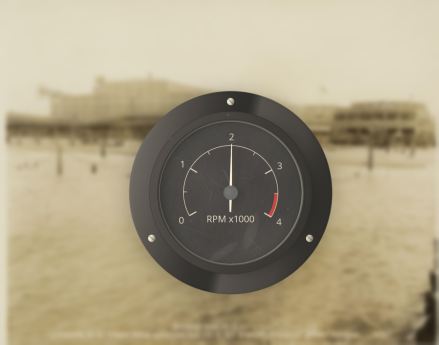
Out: 2000rpm
